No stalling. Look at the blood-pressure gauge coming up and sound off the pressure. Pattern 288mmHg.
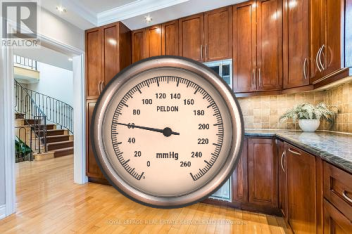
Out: 60mmHg
